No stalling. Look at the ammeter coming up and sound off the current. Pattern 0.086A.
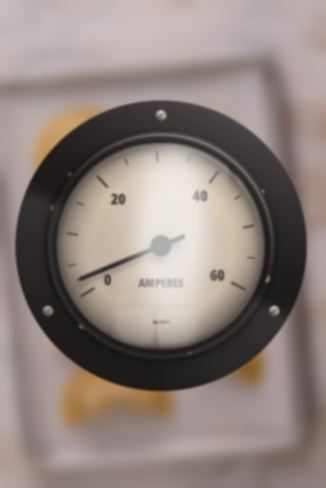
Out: 2.5A
